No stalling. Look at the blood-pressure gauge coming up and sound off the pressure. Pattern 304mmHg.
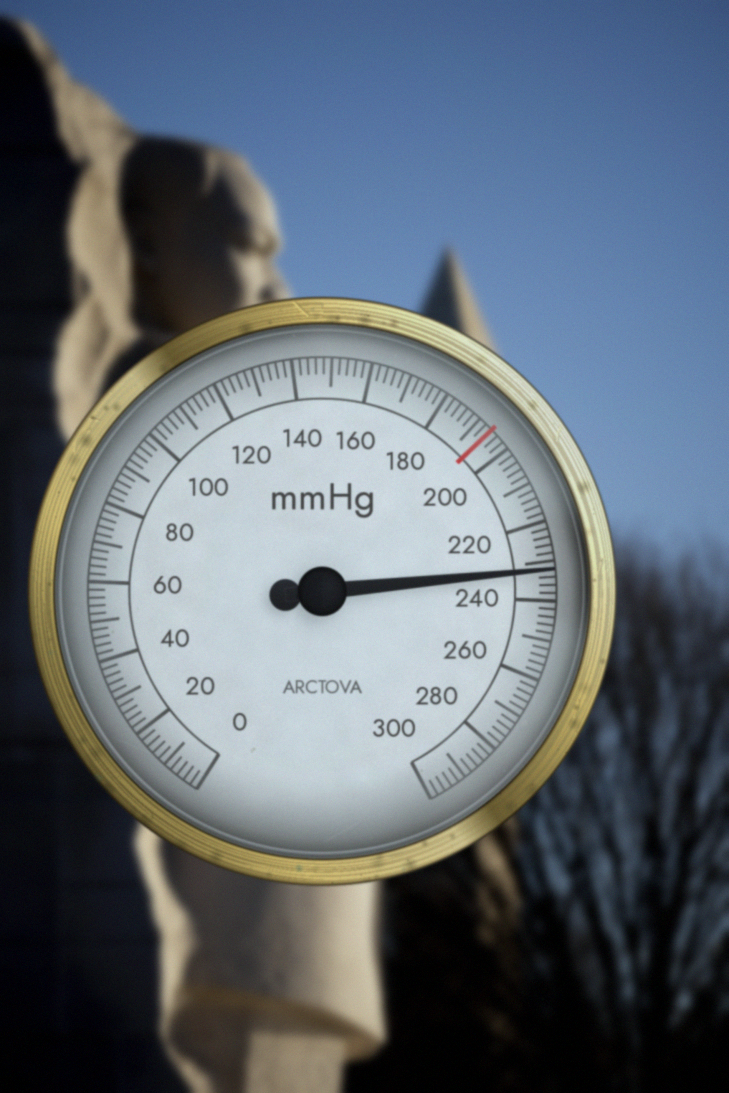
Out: 232mmHg
